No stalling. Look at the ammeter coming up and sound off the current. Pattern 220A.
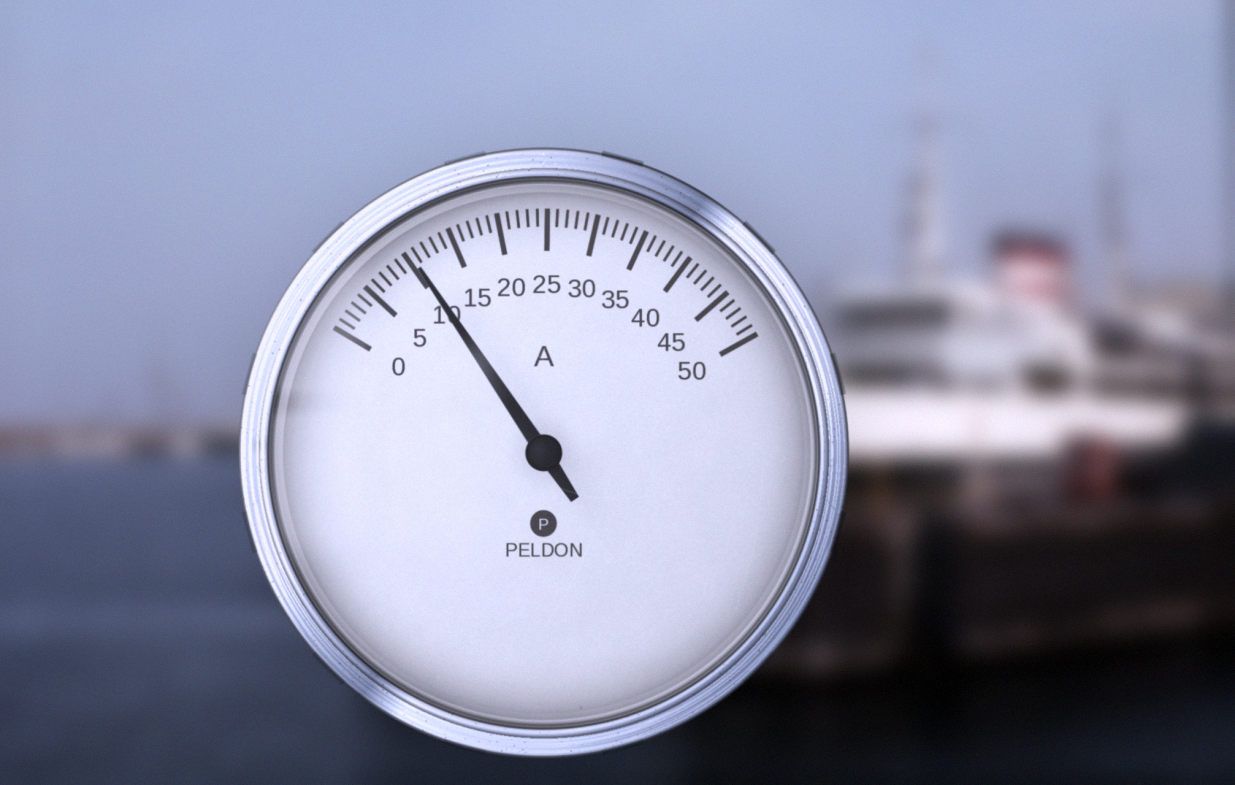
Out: 10.5A
